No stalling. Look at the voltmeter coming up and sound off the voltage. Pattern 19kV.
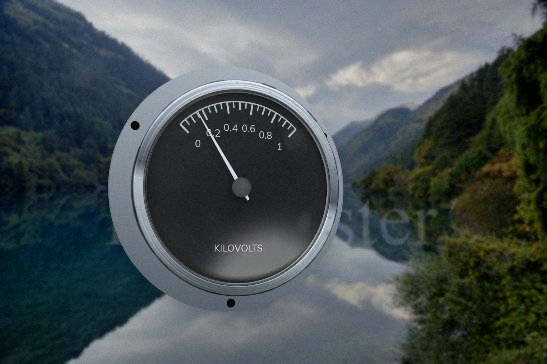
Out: 0.15kV
